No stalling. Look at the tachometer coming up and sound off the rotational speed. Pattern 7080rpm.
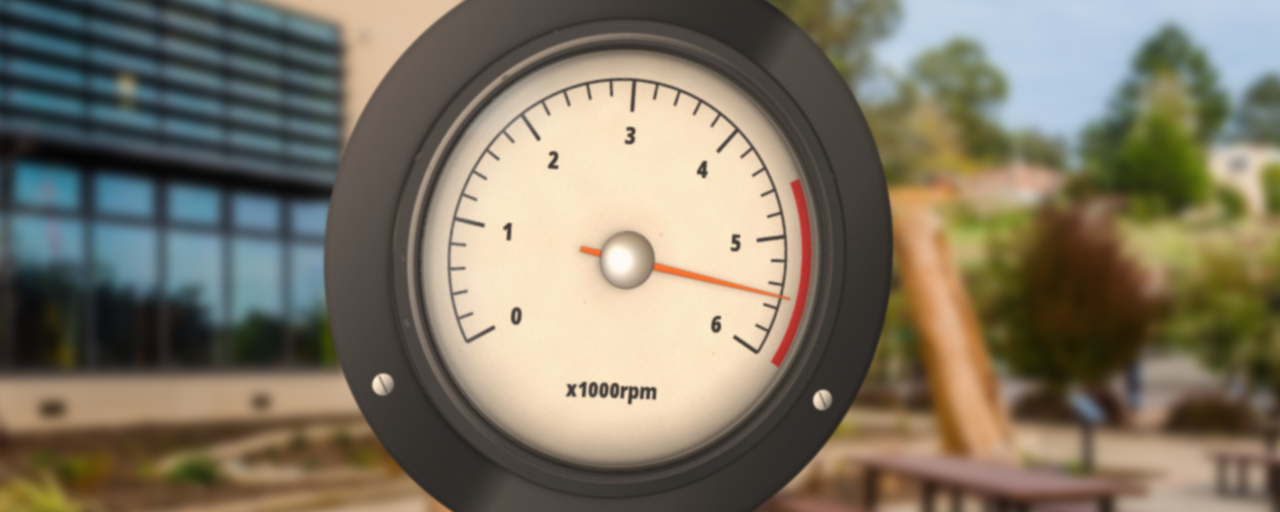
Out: 5500rpm
